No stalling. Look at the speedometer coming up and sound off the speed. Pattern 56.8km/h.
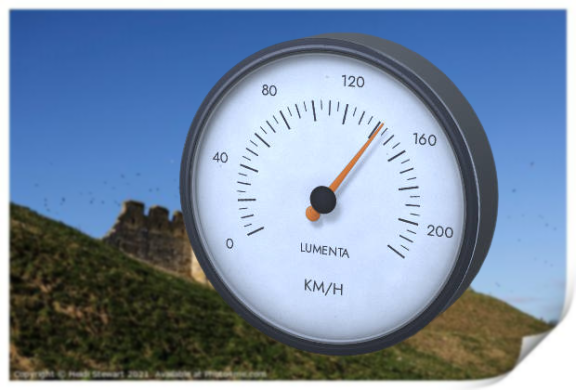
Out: 142.5km/h
